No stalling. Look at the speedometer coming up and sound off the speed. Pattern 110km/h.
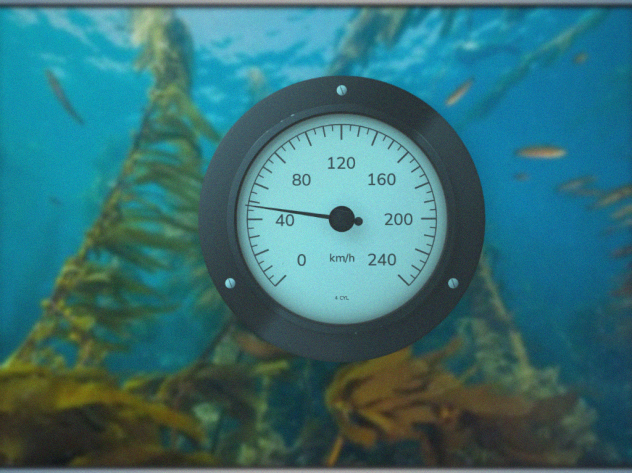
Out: 47.5km/h
